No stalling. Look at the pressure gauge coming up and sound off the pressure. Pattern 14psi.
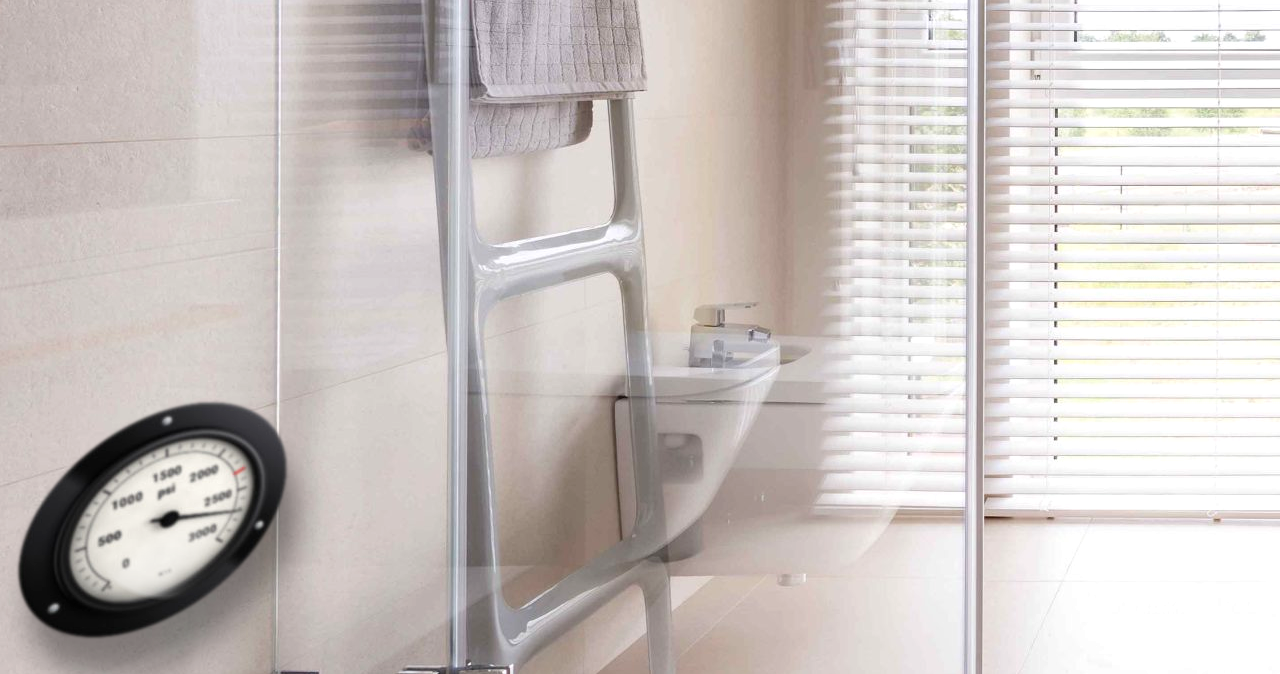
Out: 2700psi
